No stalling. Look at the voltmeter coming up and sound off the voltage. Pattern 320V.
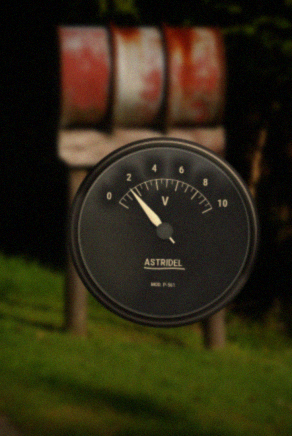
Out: 1.5V
